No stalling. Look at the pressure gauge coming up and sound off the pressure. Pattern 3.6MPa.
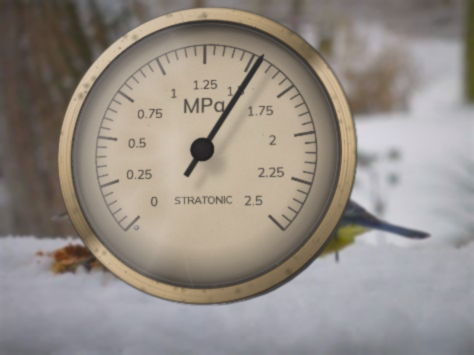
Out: 1.55MPa
